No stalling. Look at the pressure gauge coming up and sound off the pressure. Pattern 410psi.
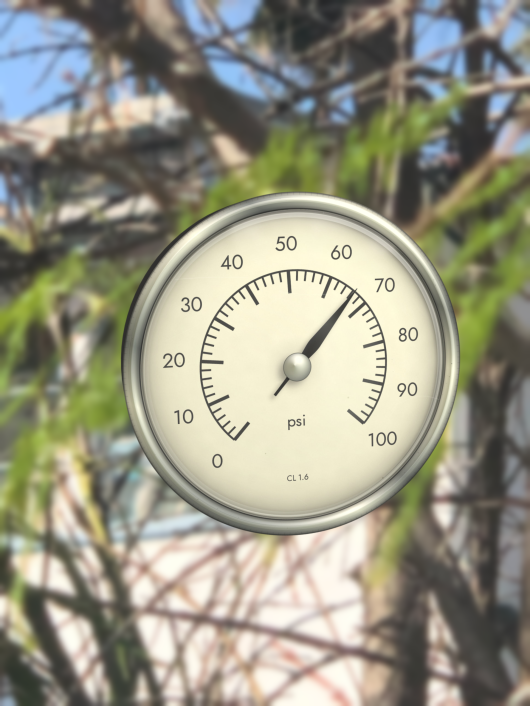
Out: 66psi
